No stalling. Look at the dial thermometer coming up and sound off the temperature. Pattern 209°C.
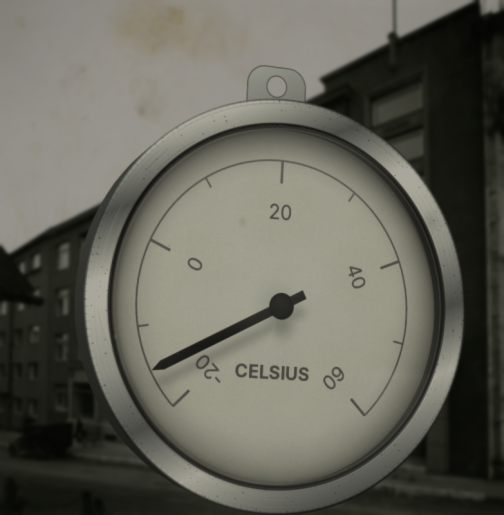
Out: -15°C
